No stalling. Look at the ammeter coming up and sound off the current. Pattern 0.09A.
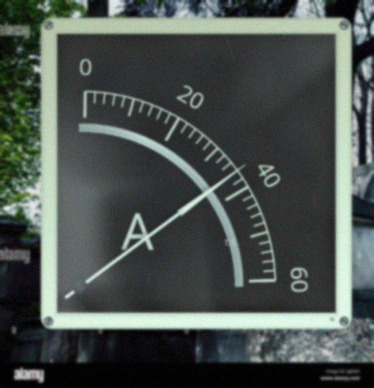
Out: 36A
